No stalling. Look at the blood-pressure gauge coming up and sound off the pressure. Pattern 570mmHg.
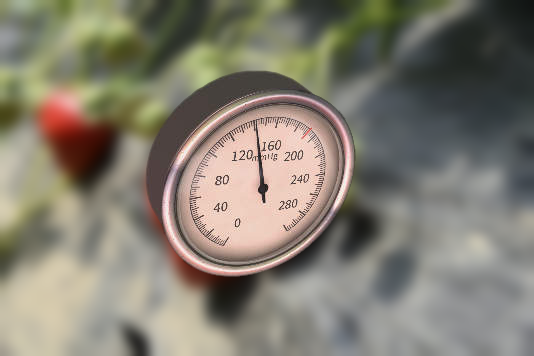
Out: 140mmHg
